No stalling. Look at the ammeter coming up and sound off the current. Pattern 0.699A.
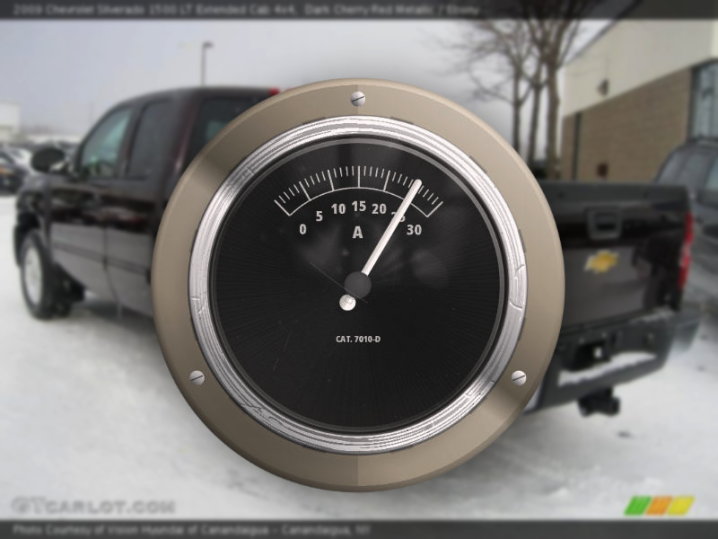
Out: 25A
